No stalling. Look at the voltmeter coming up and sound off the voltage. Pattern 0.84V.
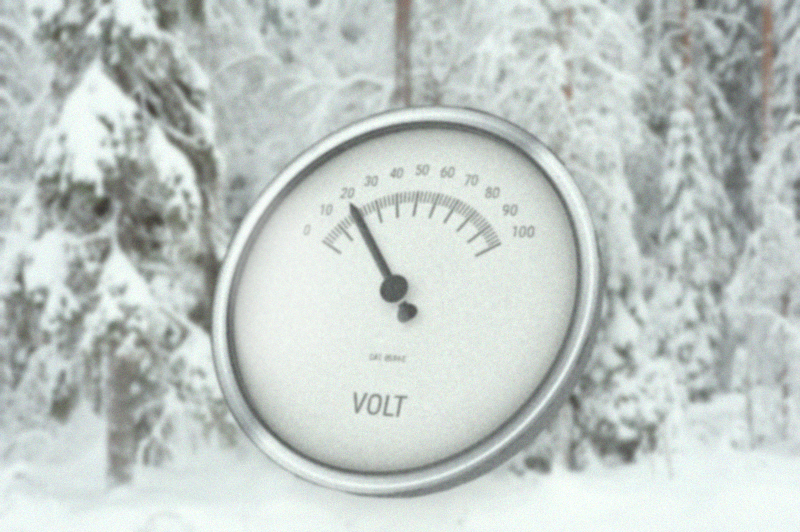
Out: 20V
